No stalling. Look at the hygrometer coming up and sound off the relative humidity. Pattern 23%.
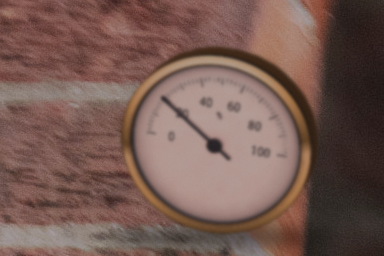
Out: 20%
